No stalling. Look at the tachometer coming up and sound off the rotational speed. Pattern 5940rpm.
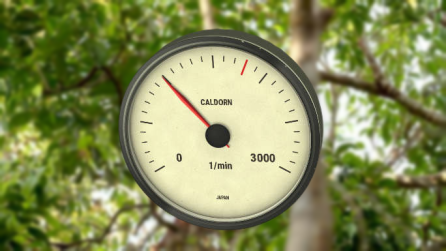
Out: 1000rpm
